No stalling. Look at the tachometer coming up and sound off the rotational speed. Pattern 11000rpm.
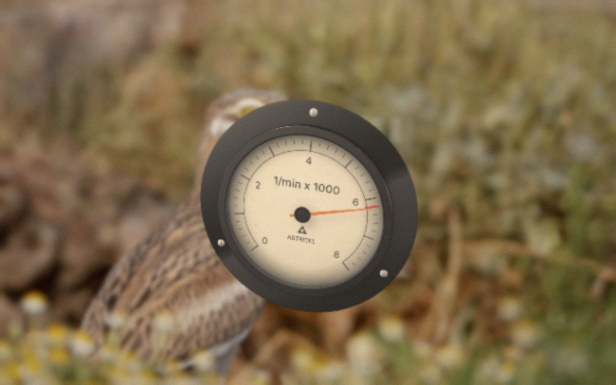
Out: 6200rpm
